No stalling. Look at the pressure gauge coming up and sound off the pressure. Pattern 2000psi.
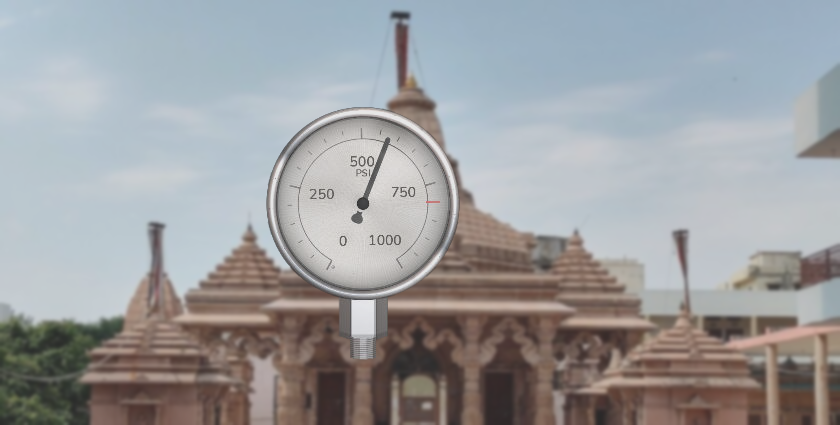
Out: 575psi
